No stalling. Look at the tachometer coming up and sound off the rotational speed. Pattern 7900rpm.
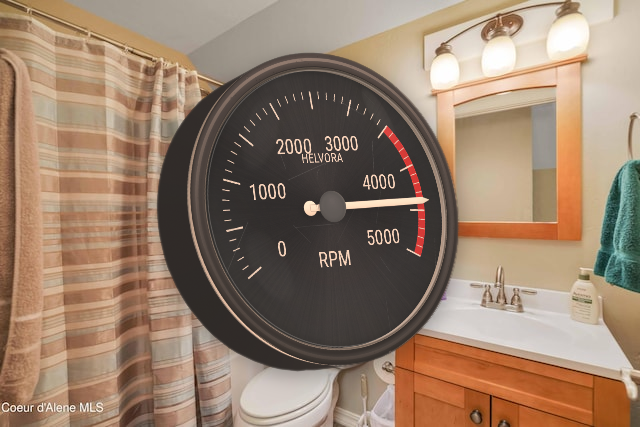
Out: 4400rpm
